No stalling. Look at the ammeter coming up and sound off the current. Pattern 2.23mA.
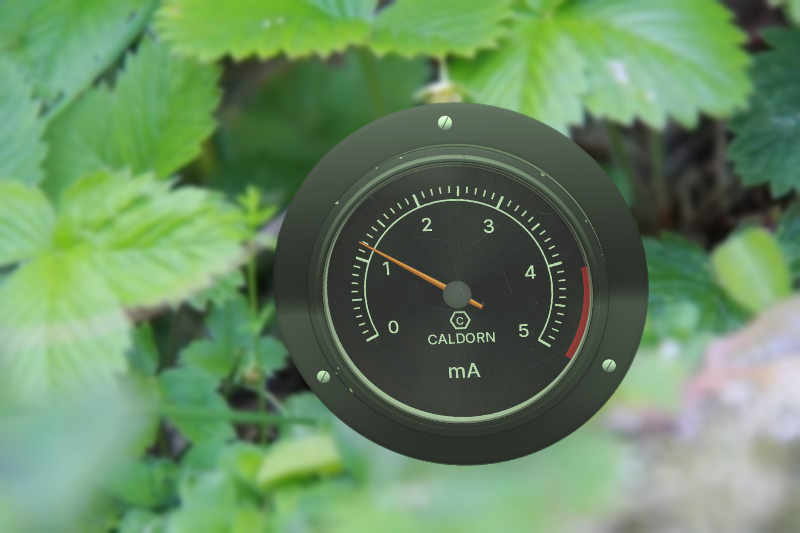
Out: 1.2mA
